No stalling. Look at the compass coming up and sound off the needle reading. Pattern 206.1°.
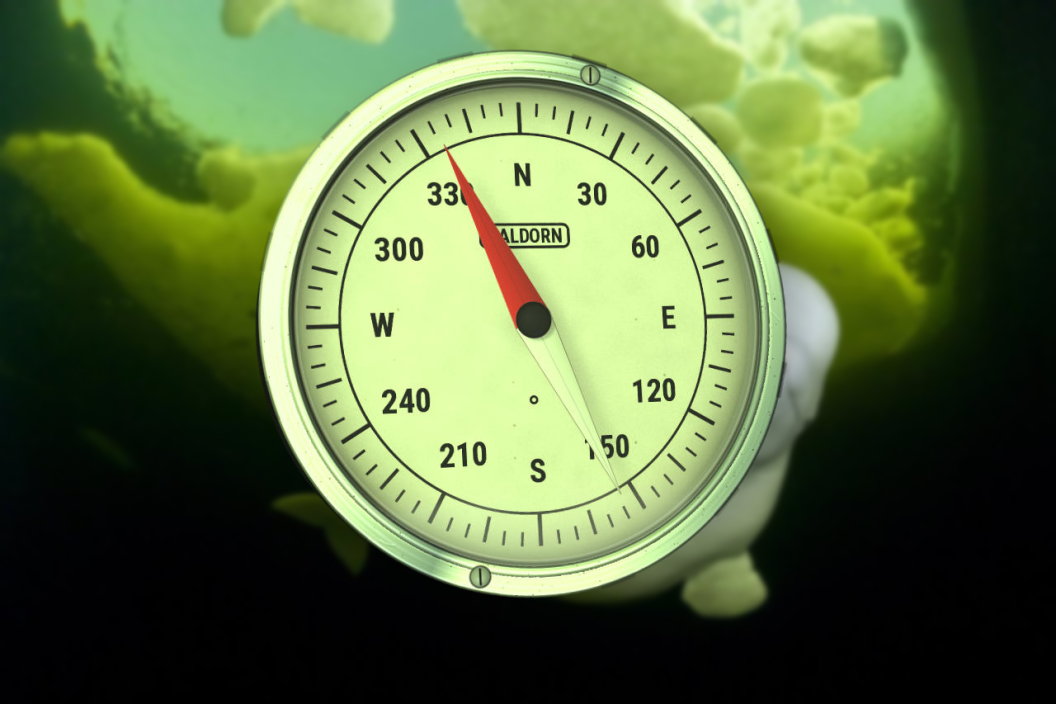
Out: 335°
